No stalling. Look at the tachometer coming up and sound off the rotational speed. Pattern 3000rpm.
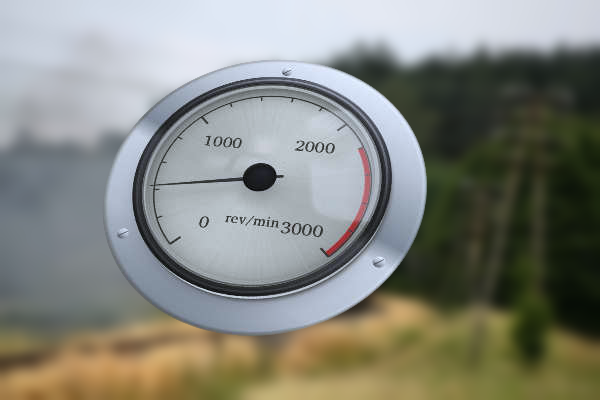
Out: 400rpm
